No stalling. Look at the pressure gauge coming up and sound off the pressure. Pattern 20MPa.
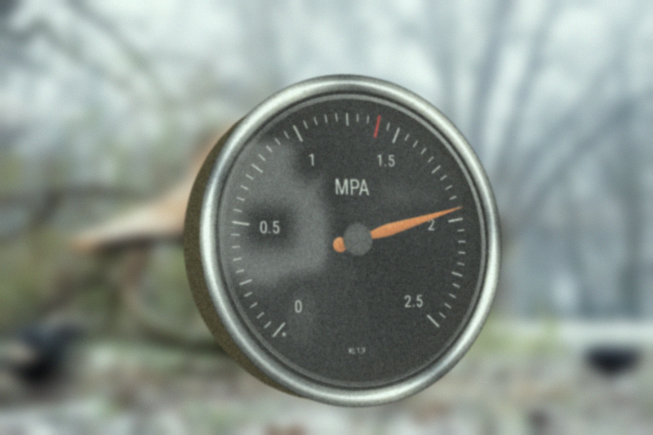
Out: 1.95MPa
